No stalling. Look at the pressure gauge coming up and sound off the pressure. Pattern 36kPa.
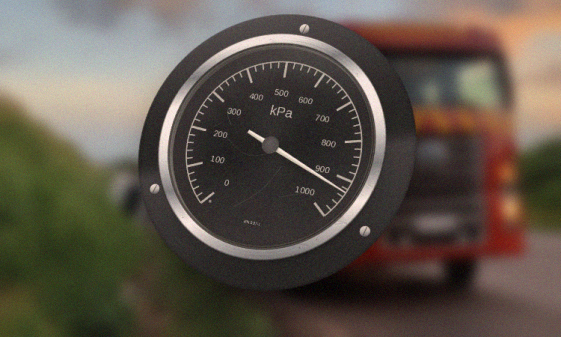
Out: 930kPa
